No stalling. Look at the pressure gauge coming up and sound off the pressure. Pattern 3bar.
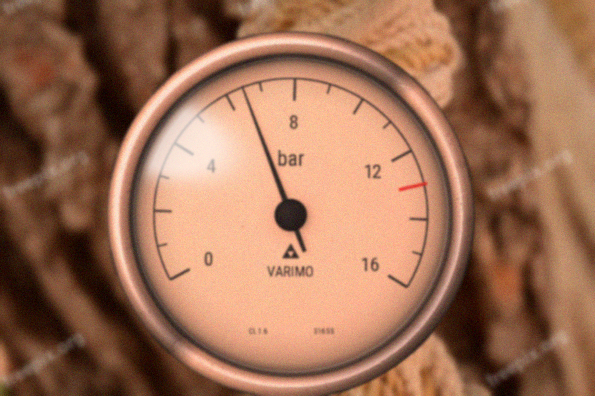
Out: 6.5bar
